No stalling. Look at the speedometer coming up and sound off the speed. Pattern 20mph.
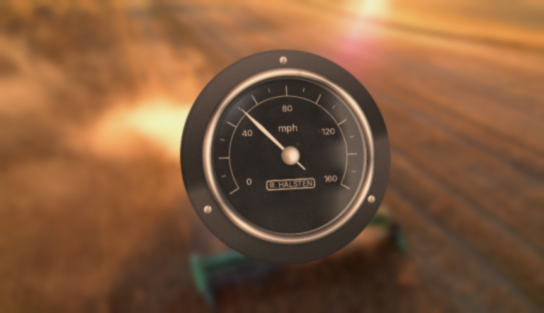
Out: 50mph
